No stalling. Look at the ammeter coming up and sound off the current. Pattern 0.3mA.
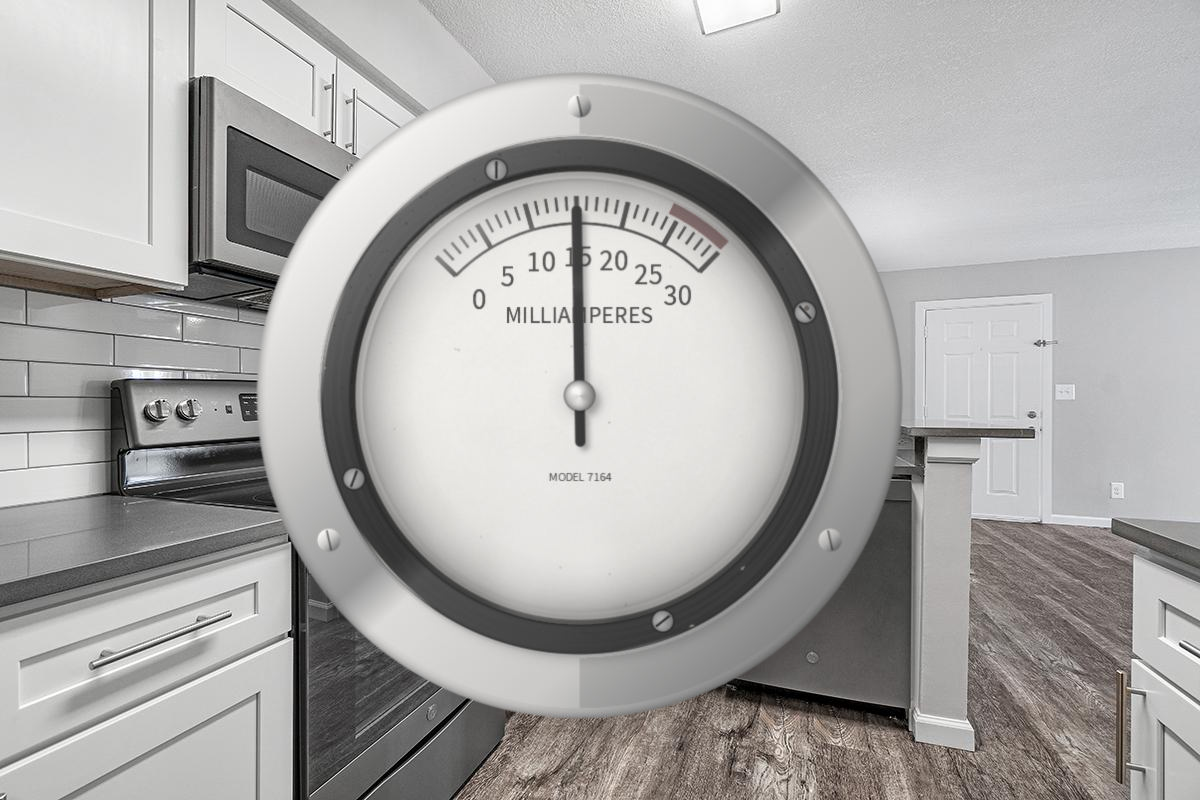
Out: 15mA
